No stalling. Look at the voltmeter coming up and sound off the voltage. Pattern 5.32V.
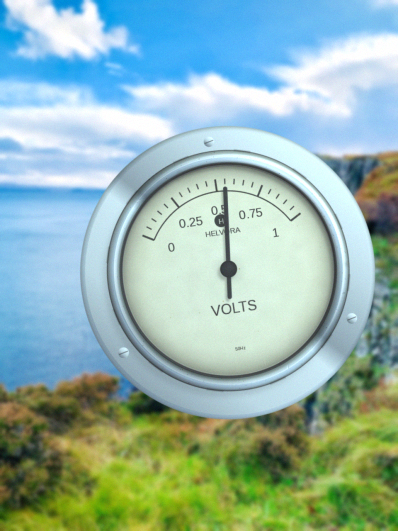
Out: 0.55V
